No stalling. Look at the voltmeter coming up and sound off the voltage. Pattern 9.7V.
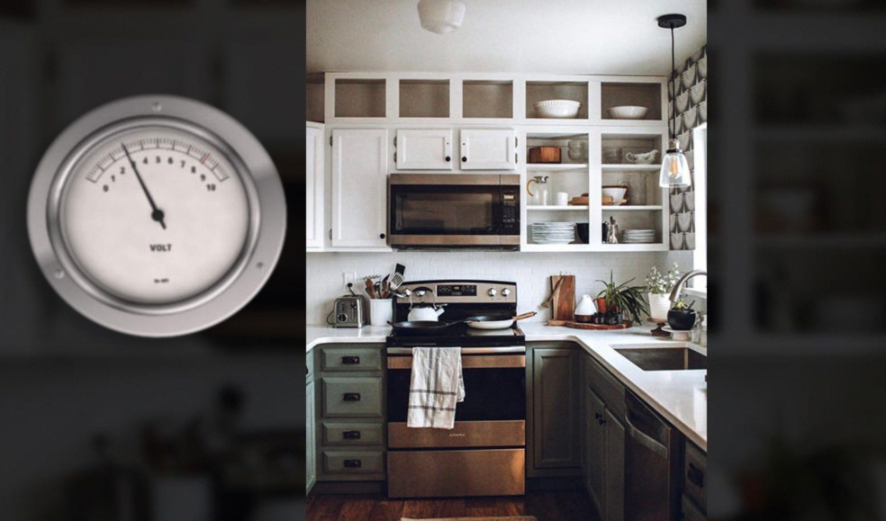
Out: 3V
